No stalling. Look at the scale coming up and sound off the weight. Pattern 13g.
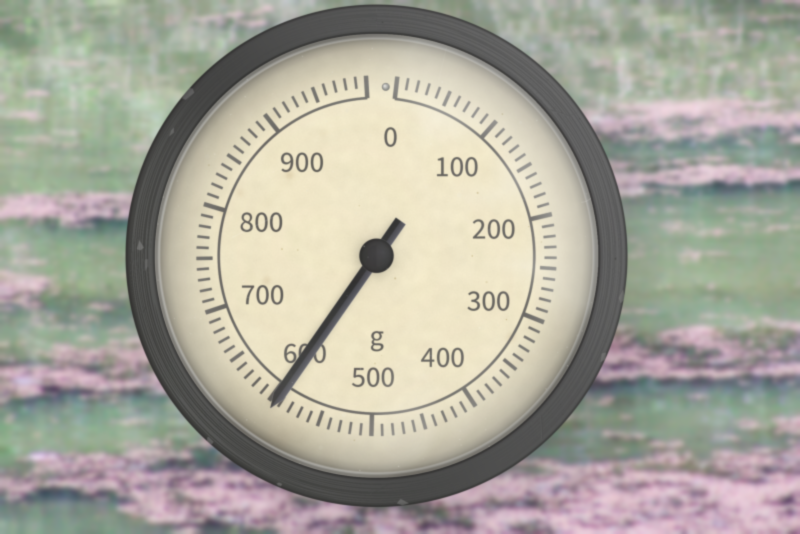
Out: 595g
